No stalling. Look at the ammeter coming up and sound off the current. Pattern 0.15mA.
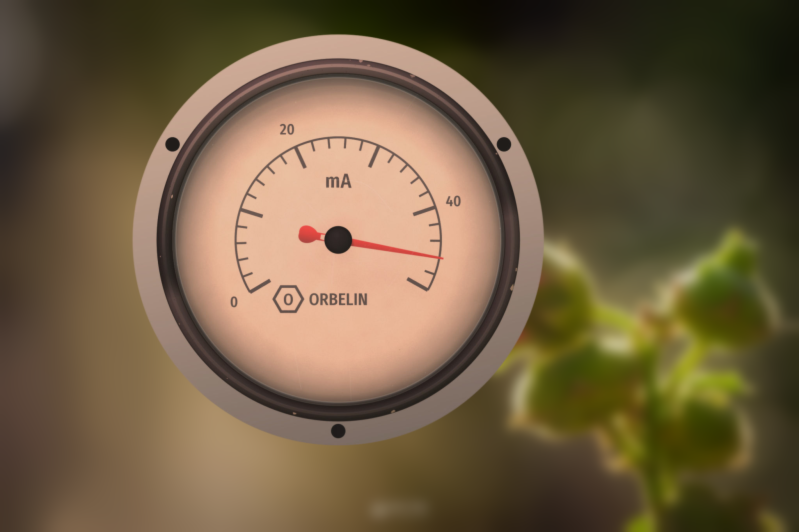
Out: 46mA
